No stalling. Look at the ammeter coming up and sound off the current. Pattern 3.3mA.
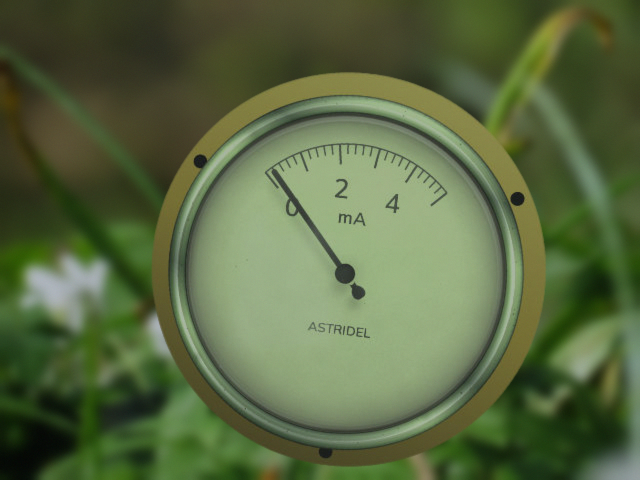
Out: 0.2mA
